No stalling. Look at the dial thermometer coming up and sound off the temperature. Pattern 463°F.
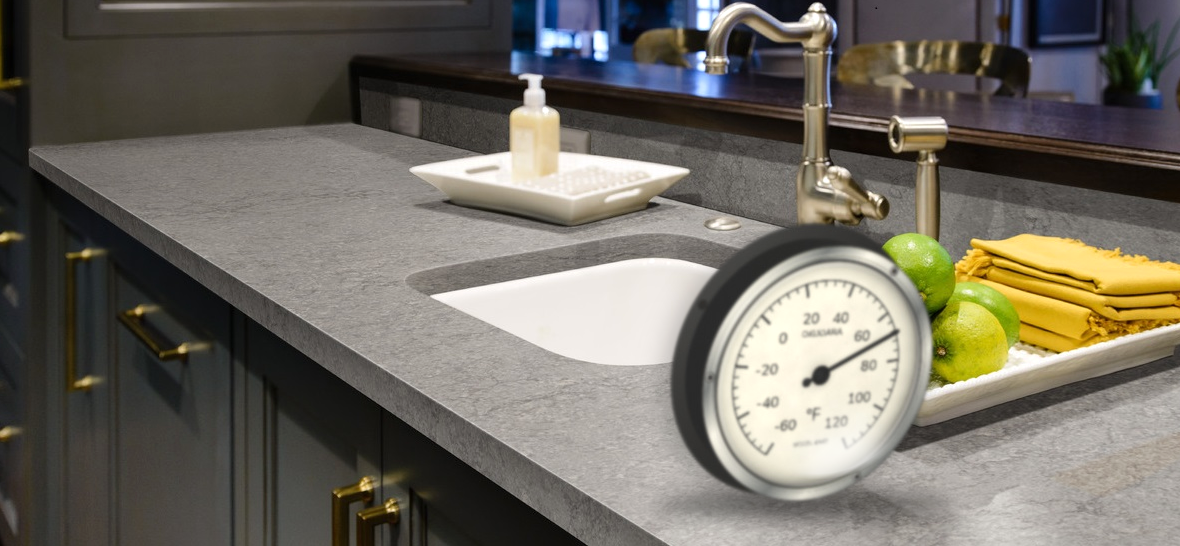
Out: 68°F
